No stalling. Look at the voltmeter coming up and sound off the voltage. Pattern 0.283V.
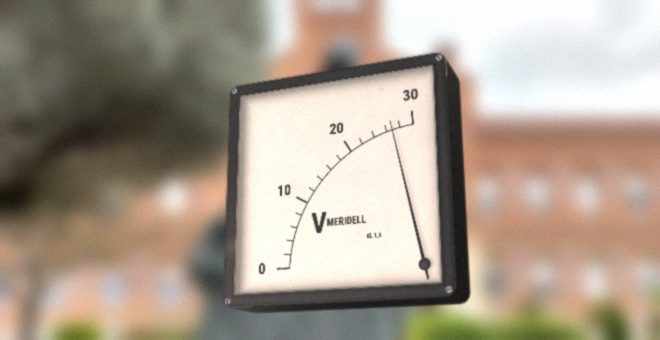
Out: 27V
